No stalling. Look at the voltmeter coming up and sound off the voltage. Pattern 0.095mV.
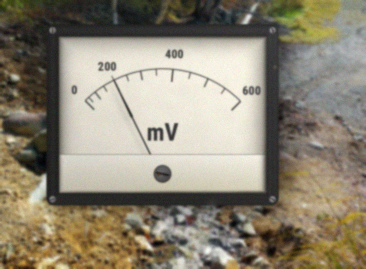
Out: 200mV
